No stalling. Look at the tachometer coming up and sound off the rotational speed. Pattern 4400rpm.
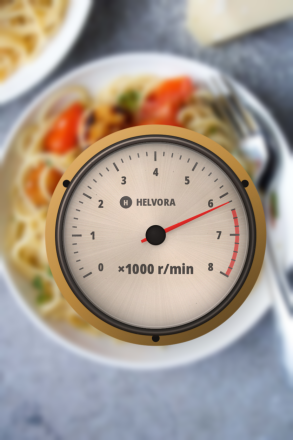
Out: 6200rpm
